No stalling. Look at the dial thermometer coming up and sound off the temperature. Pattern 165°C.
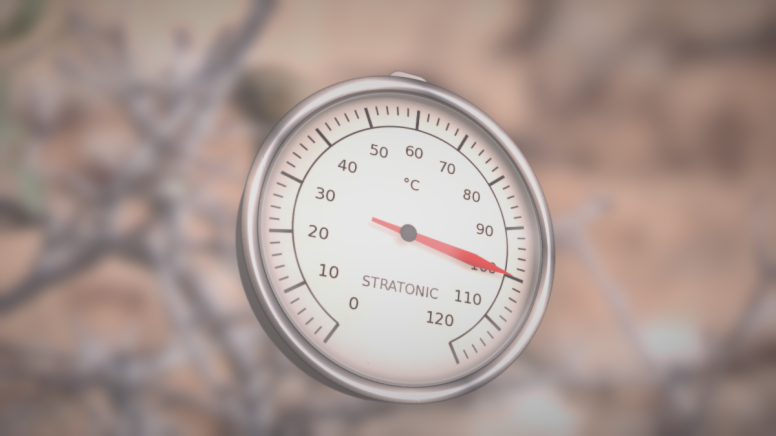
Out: 100°C
